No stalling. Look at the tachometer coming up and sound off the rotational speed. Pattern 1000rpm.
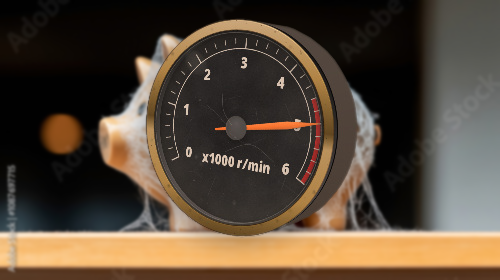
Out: 5000rpm
